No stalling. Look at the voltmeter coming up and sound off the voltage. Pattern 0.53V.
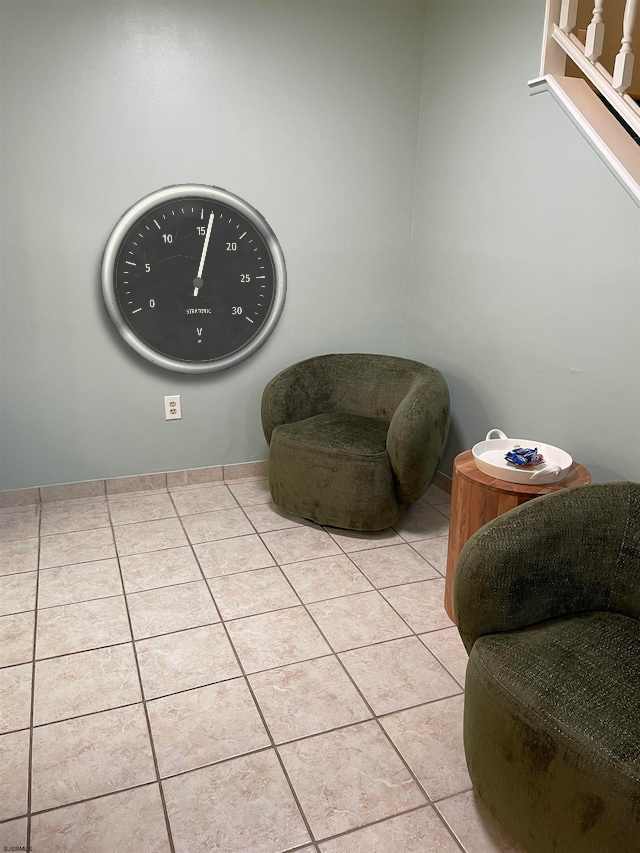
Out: 16V
